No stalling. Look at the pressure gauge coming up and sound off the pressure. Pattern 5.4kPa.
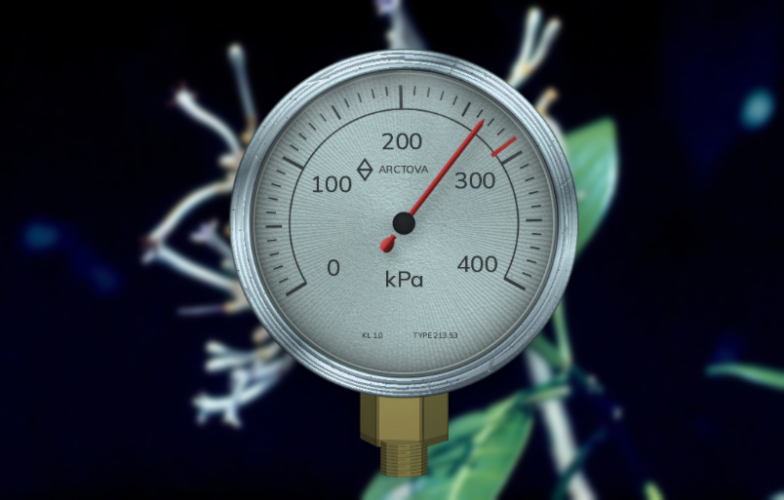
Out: 265kPa
